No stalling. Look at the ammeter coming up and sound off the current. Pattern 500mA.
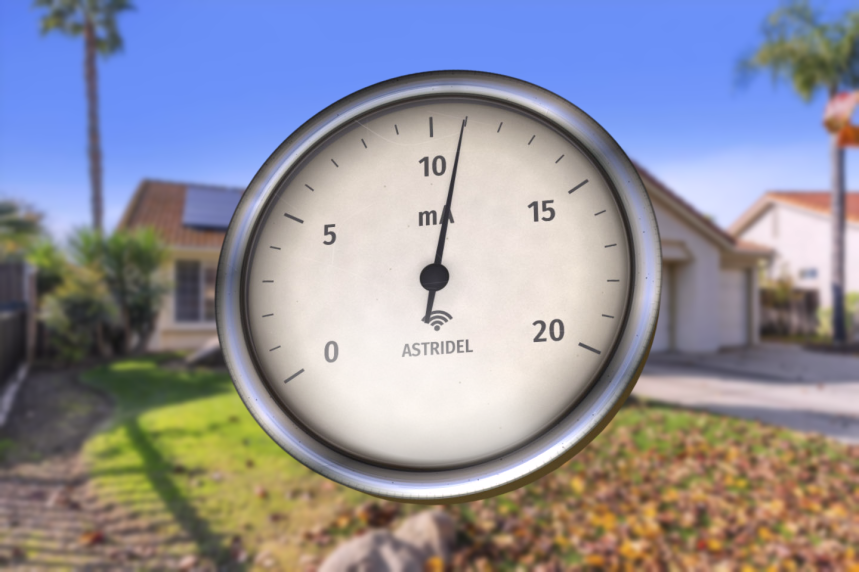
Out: 11mA
